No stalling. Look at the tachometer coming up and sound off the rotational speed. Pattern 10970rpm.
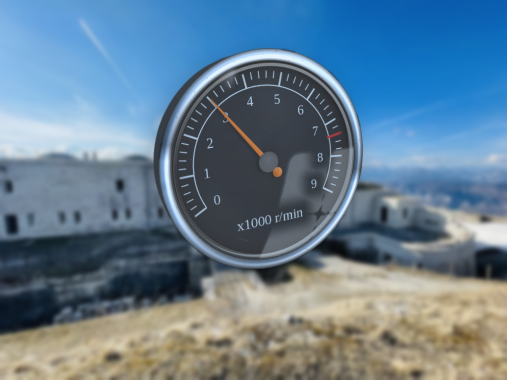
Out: 3000rpm
